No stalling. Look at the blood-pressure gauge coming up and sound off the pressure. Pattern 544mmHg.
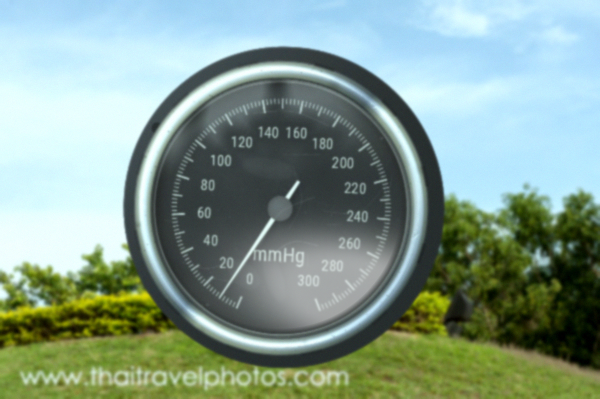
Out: 10mmHg
